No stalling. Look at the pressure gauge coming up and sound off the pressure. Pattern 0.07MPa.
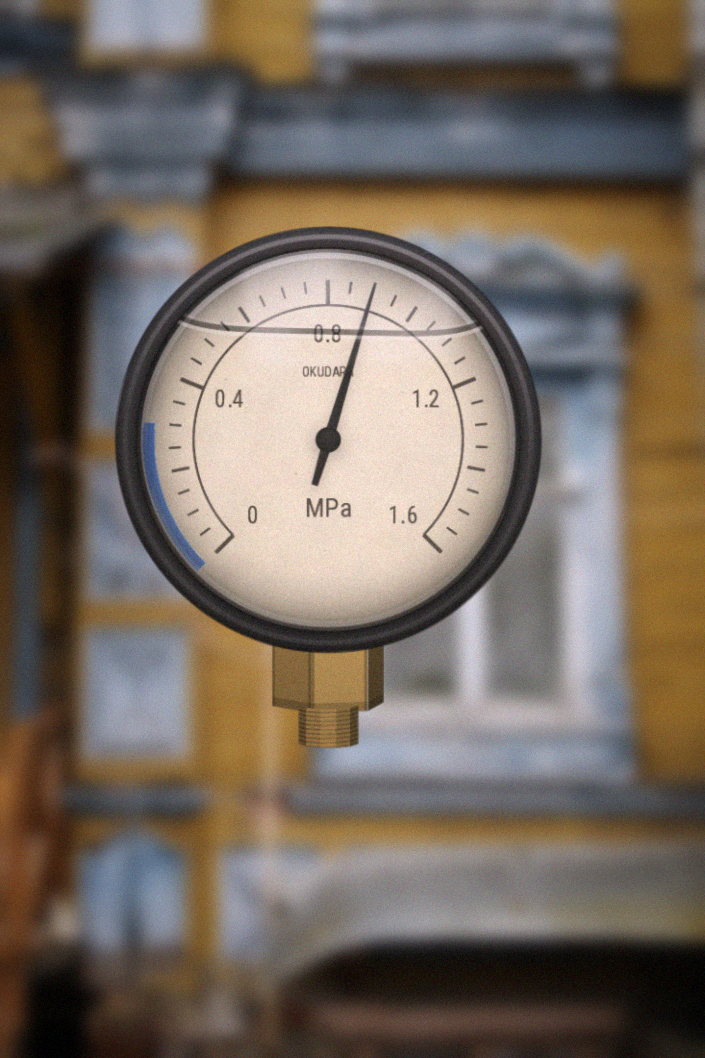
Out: 0.9MPa
